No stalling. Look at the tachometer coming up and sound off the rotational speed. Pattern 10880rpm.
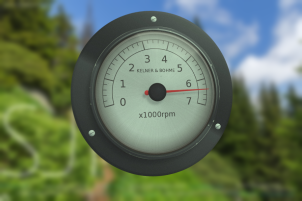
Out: 6400rpm
